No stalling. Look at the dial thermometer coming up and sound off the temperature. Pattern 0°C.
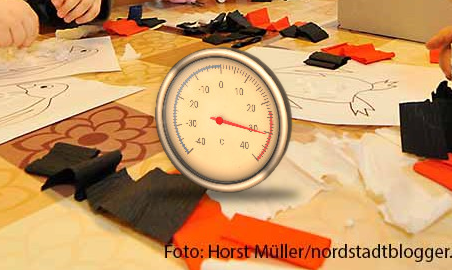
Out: 30°C
